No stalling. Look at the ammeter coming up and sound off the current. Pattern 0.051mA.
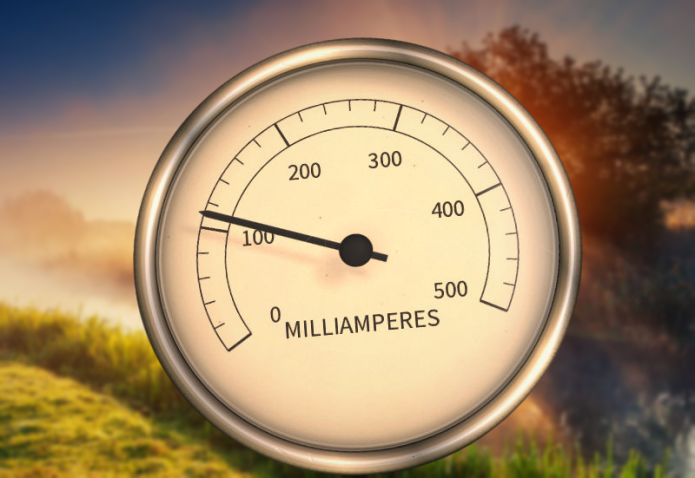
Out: 110mA
